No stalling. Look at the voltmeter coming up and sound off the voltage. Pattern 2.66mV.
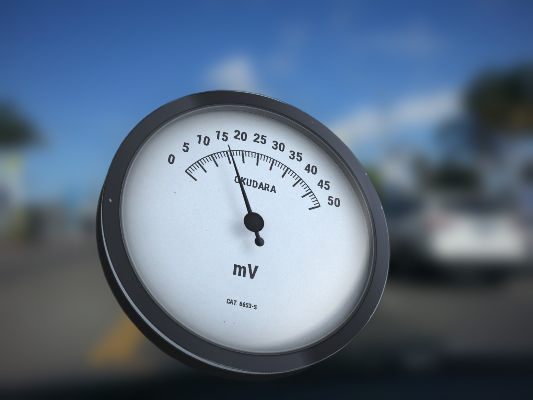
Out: 15mV
